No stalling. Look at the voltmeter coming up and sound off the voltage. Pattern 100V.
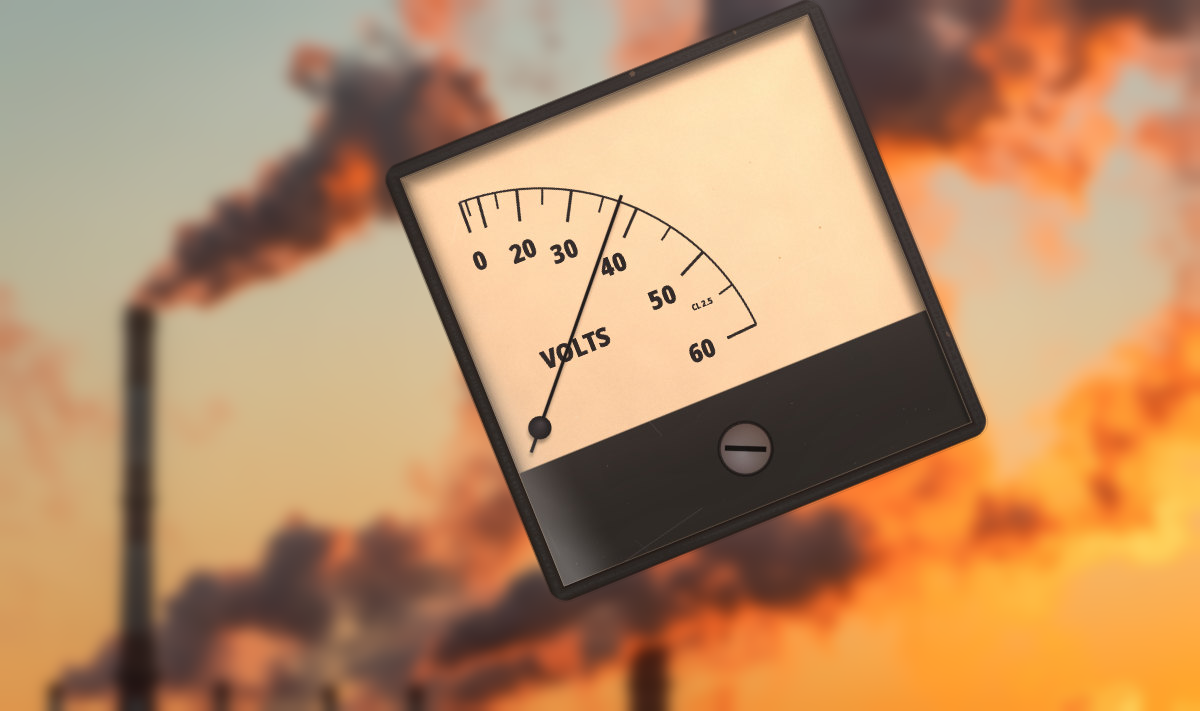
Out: 37.5V
